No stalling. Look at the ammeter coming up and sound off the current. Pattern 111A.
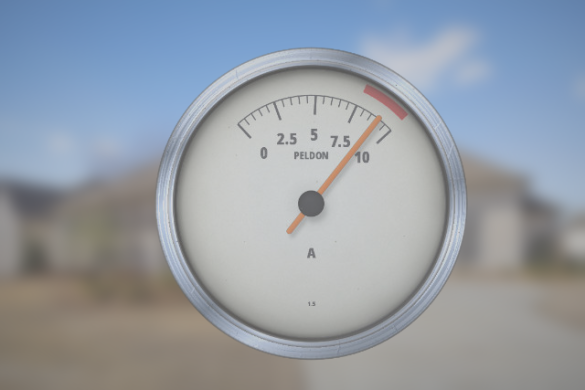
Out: 9A
